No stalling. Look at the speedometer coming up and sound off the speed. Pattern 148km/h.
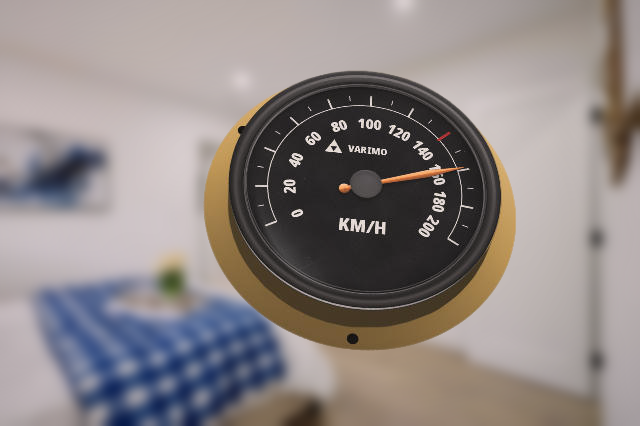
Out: 160km/h
